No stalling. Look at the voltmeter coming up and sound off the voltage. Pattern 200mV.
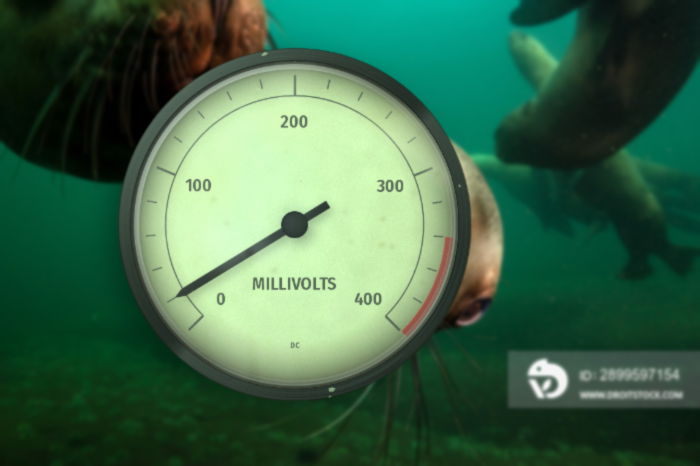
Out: 20mV
